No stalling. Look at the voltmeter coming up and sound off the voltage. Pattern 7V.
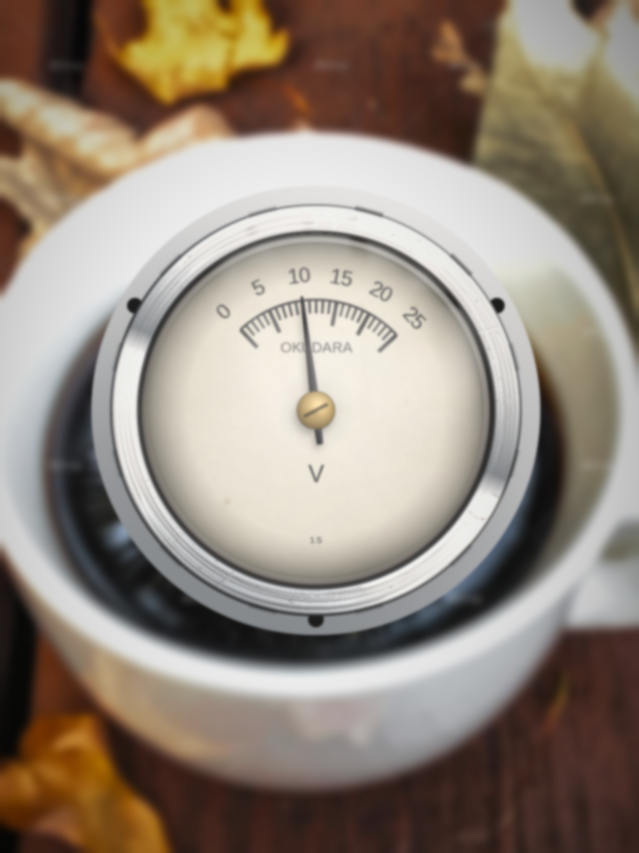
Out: 10V
